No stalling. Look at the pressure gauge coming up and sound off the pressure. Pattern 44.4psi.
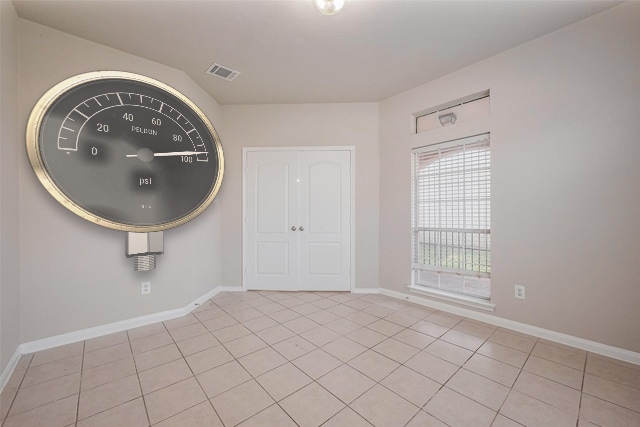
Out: 95psi
